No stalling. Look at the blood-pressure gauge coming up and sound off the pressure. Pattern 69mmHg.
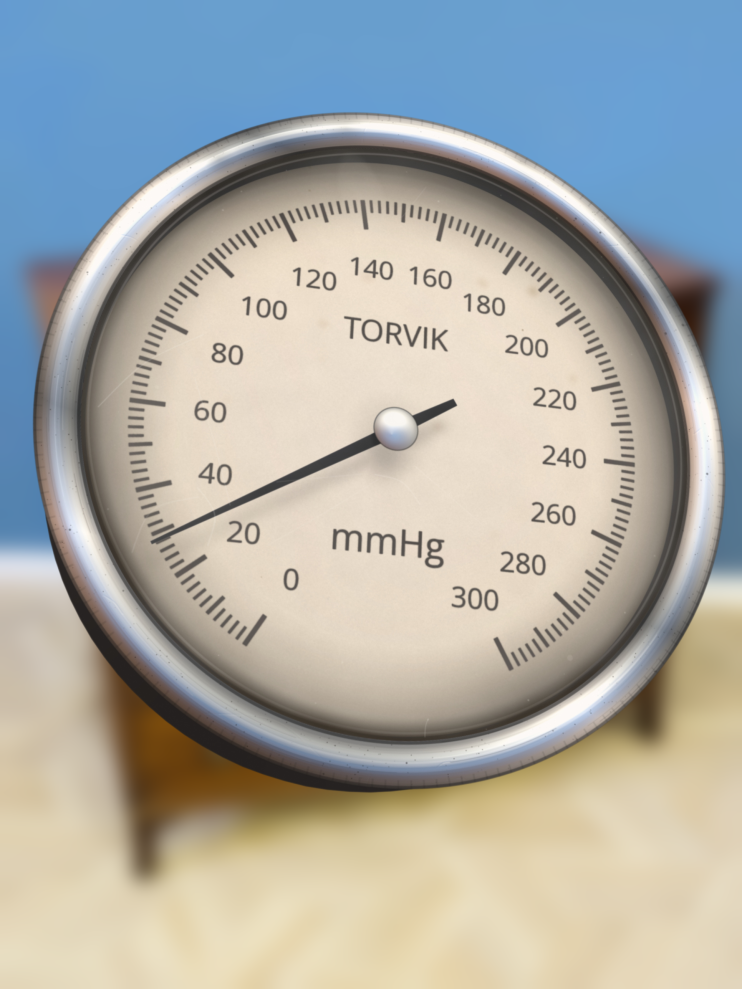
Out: 28mmHg
